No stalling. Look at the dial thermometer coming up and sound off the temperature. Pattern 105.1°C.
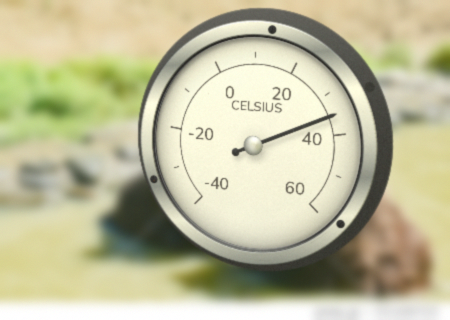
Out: 35°C
